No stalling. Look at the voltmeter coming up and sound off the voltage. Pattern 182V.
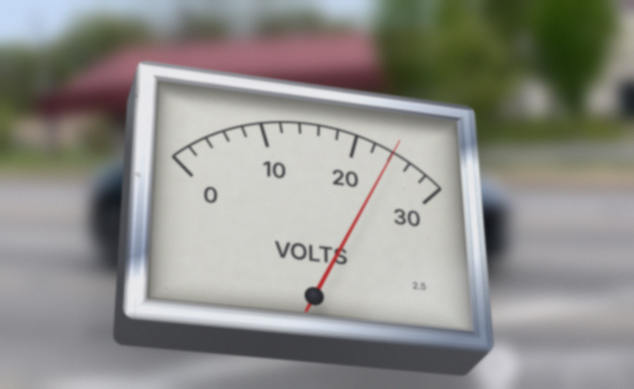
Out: 24V
